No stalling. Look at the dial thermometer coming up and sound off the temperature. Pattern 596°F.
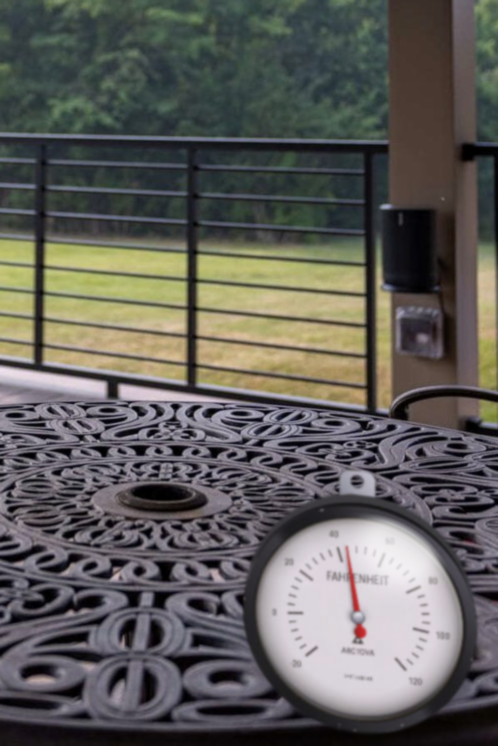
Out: 44°F
